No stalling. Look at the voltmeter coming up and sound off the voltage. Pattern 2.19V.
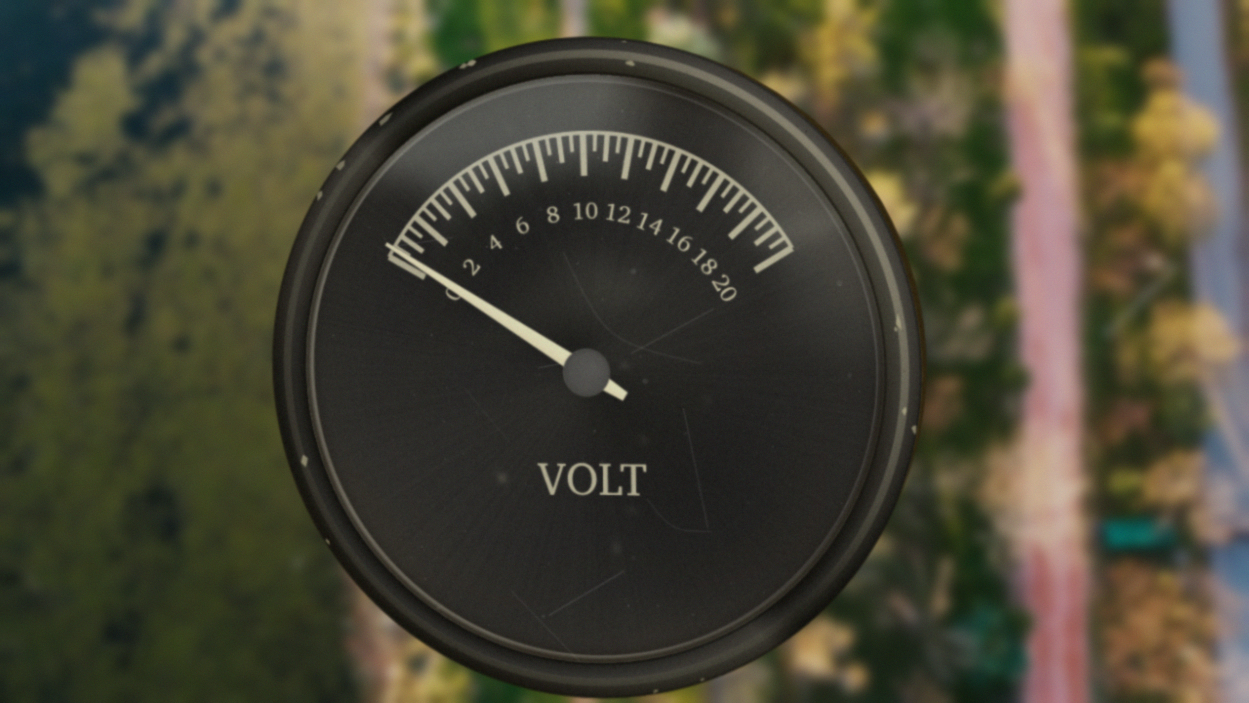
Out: 0.5V
